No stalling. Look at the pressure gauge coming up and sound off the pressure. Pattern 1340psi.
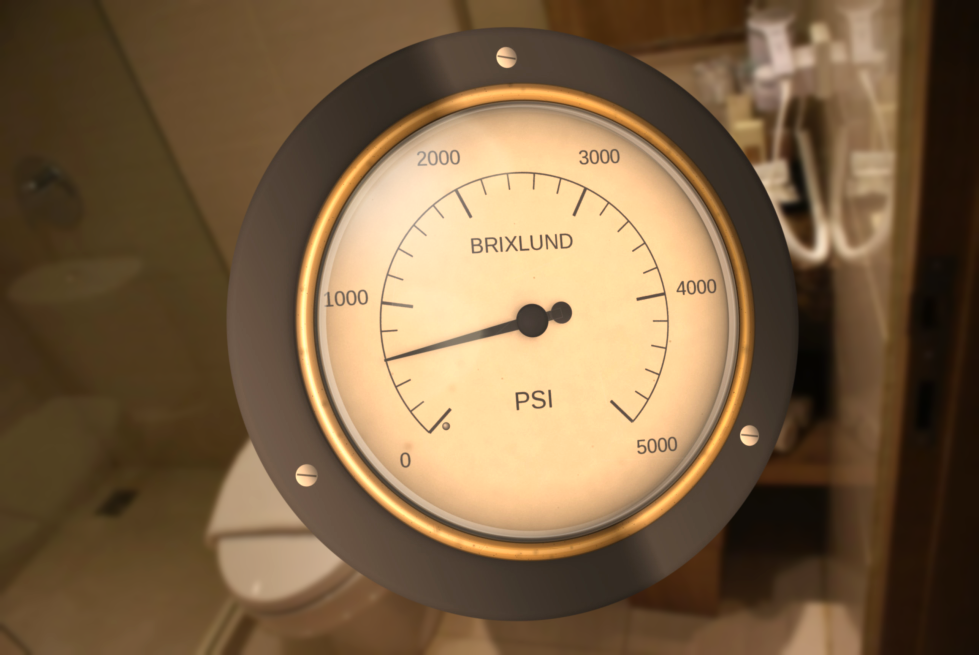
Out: 600psi
